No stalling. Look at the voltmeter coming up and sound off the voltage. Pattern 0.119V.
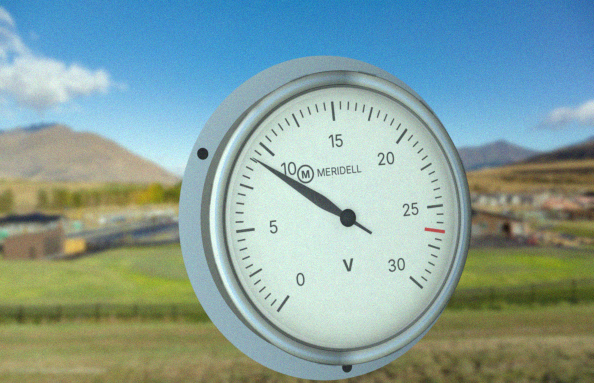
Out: 9V
